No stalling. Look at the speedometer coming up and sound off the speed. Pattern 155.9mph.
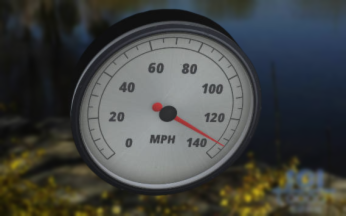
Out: 132.5mph
